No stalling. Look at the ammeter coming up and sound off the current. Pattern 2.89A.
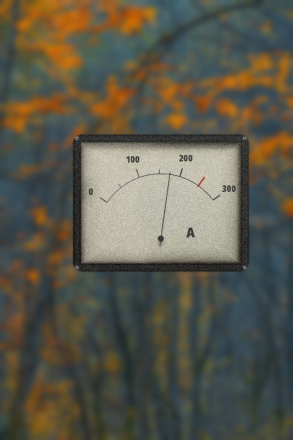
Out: 175A
